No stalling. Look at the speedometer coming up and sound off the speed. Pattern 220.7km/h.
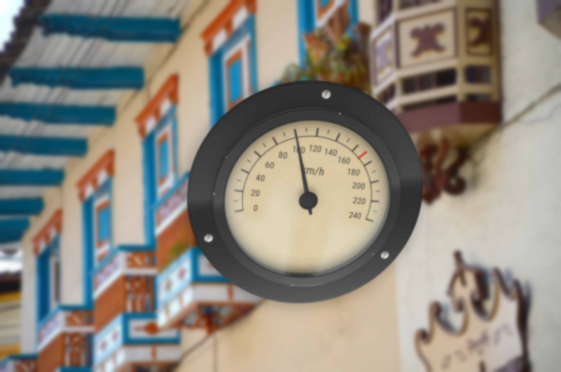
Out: 100km/h
